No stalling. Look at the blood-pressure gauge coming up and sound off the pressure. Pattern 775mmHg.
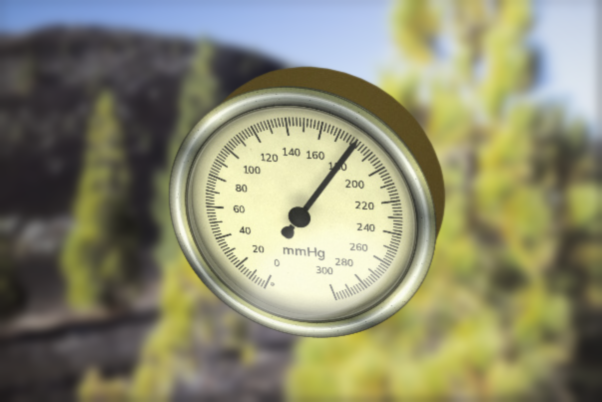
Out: 180mmHg
